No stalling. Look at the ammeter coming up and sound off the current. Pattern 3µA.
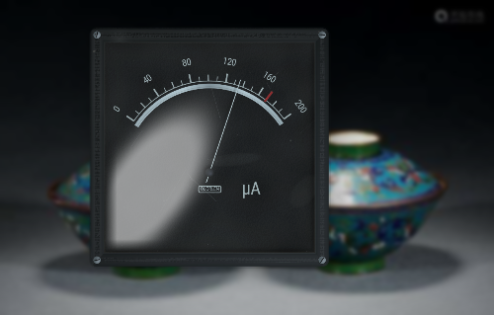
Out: 135µA
